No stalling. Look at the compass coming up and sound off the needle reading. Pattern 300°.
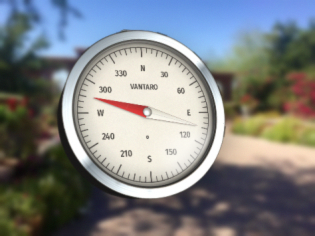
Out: 285°
